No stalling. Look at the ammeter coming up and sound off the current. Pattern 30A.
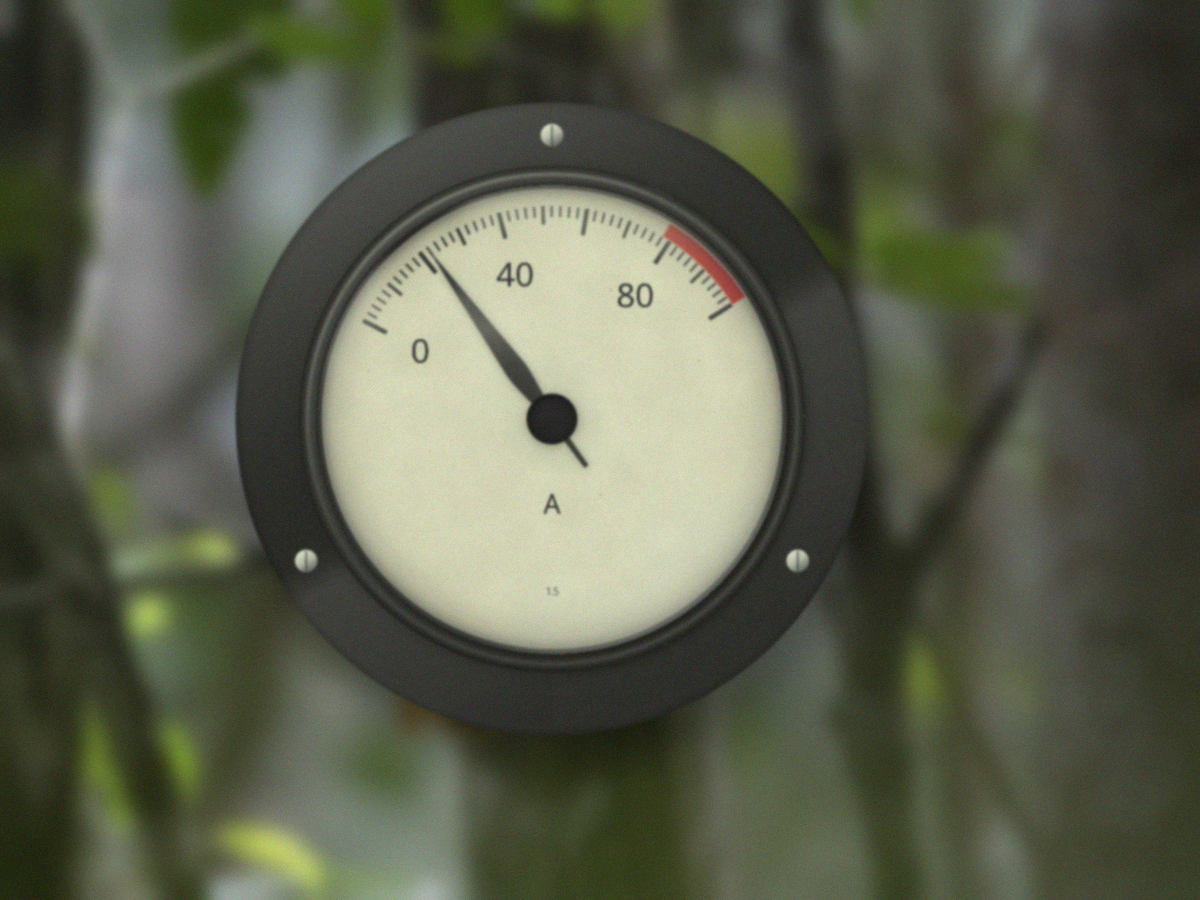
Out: 22A
